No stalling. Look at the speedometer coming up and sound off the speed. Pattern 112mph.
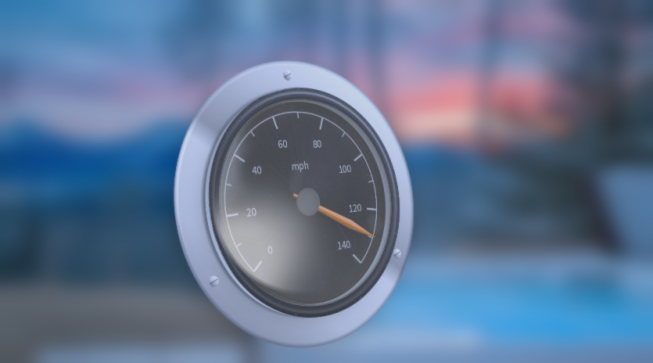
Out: 130mph
